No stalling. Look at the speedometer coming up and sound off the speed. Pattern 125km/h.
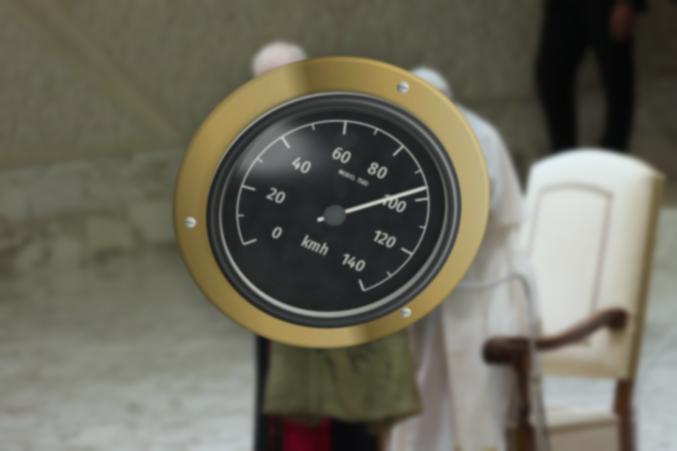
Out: 95km/h
